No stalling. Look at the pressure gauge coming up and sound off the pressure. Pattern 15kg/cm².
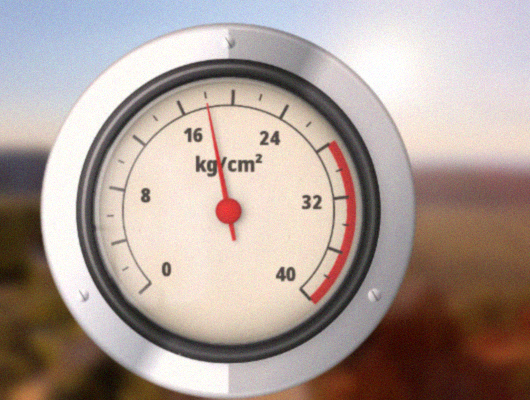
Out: 18kg/cm²
